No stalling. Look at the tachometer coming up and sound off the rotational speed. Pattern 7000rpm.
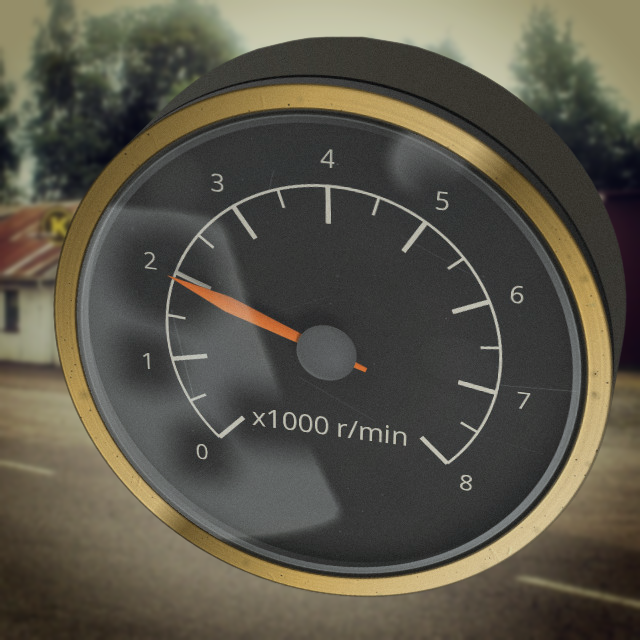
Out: 2000rpm
